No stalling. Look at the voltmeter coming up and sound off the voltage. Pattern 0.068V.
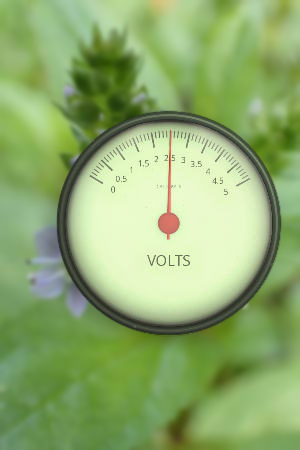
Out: 2.5V
